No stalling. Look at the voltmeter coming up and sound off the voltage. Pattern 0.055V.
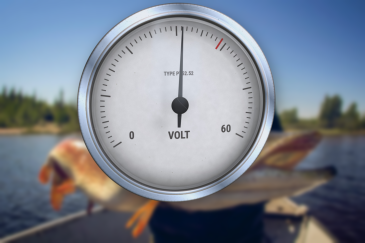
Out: 31V
